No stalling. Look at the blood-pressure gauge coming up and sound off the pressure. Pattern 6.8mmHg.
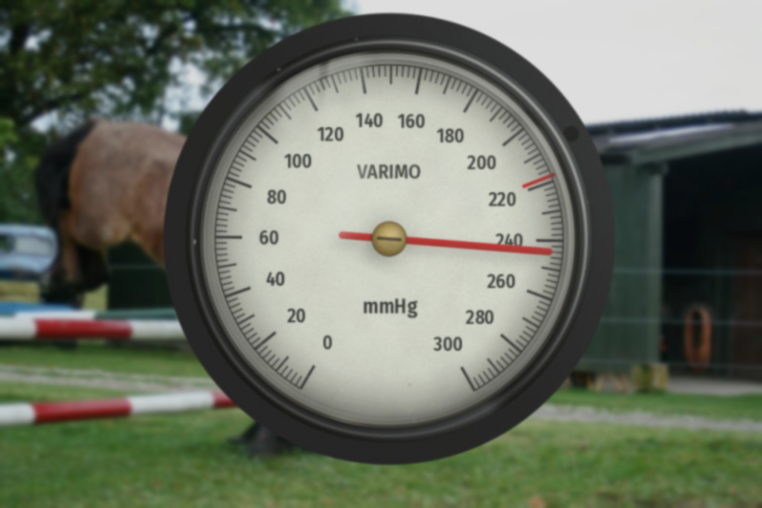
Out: 244mmHg
